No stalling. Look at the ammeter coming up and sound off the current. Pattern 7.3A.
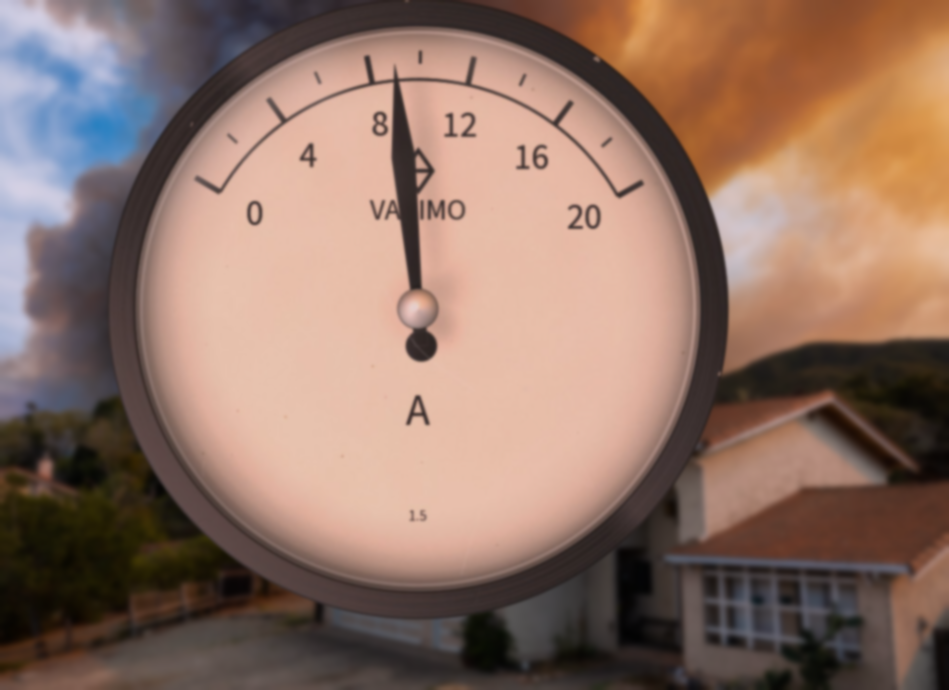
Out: 9A
